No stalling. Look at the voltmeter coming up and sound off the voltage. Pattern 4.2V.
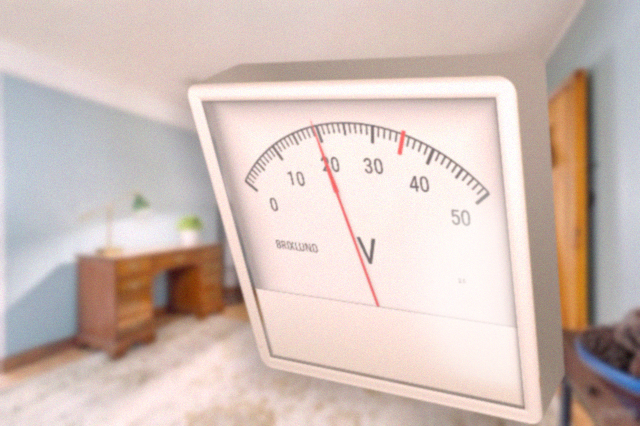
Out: 20V
